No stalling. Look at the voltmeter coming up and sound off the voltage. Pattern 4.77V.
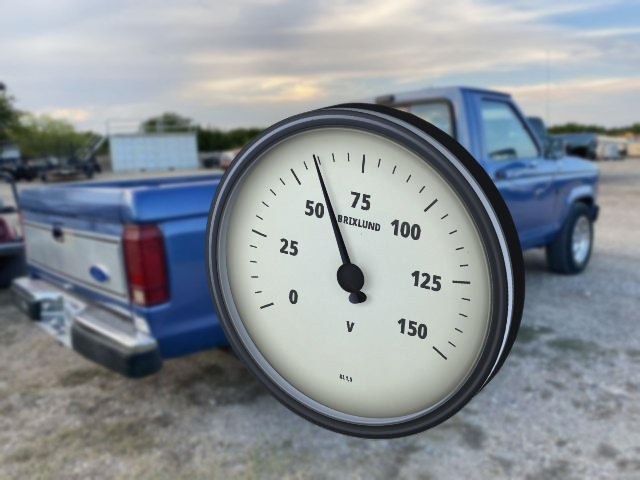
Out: 60V
